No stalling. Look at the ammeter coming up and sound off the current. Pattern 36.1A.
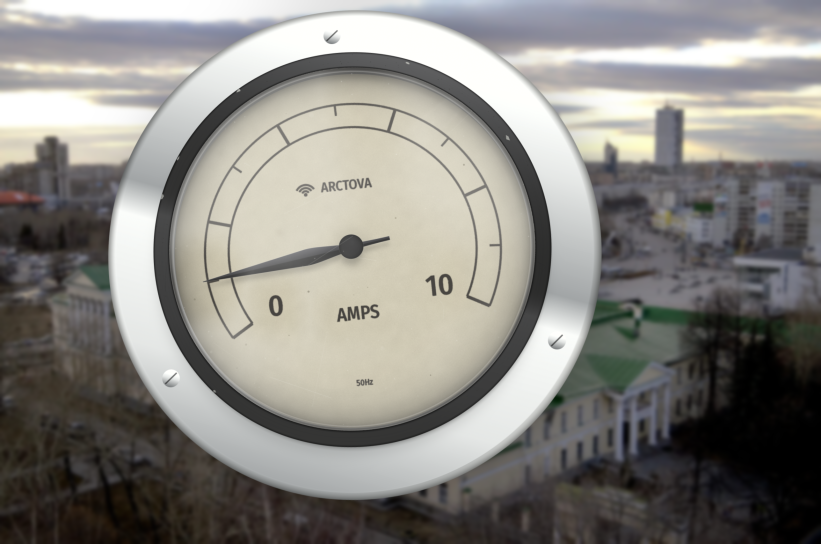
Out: 1A
